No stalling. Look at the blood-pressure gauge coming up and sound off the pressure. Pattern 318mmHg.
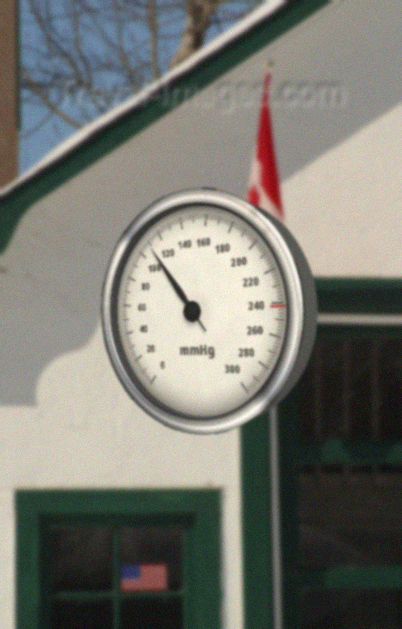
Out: 110mmHg
